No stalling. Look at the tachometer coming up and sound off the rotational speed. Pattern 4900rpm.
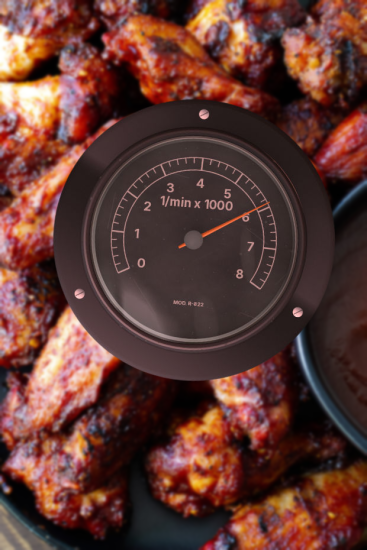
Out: 5900rpm
